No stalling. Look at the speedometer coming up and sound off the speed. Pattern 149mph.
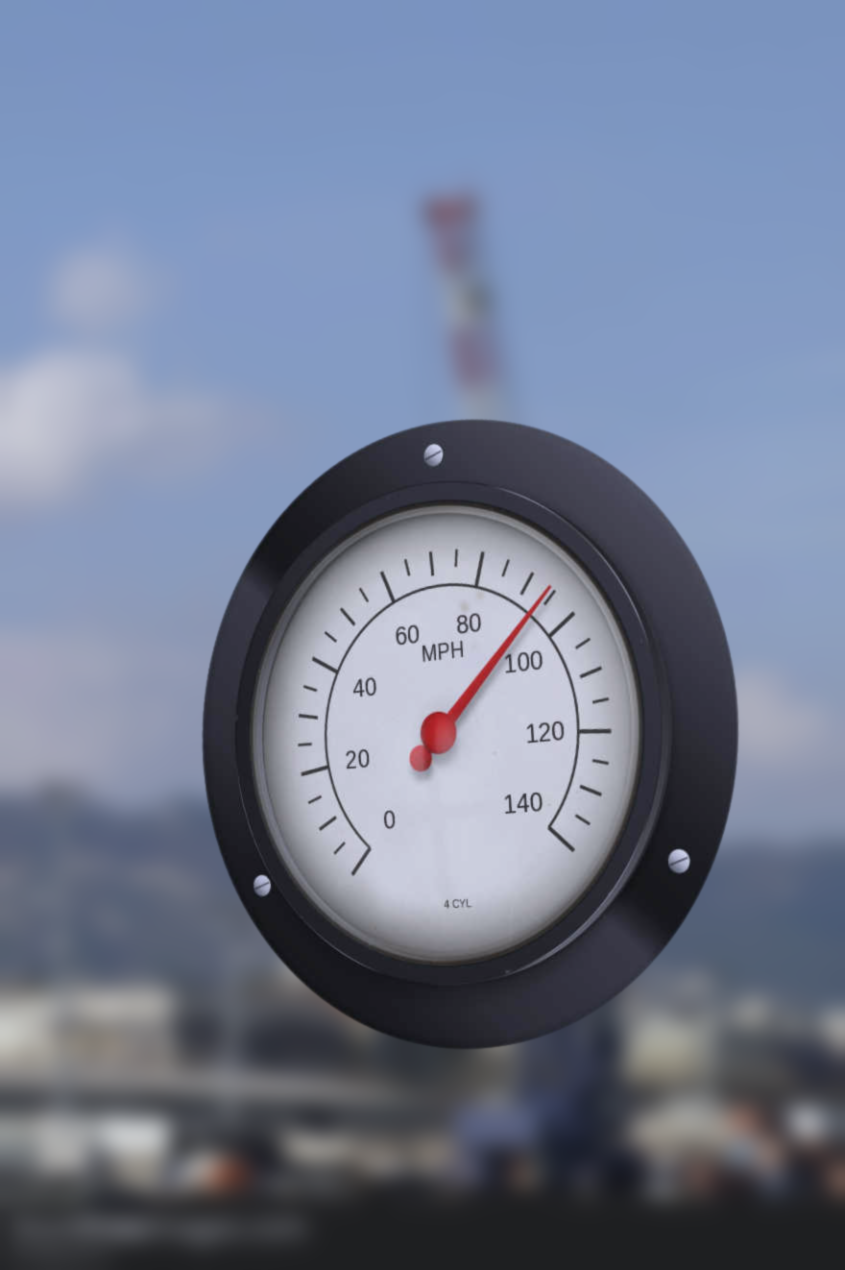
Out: 95mph
